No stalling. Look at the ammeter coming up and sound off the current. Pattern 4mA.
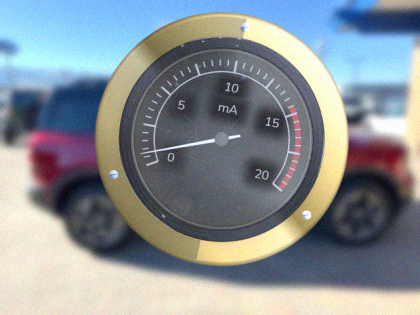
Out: 0.75mA
